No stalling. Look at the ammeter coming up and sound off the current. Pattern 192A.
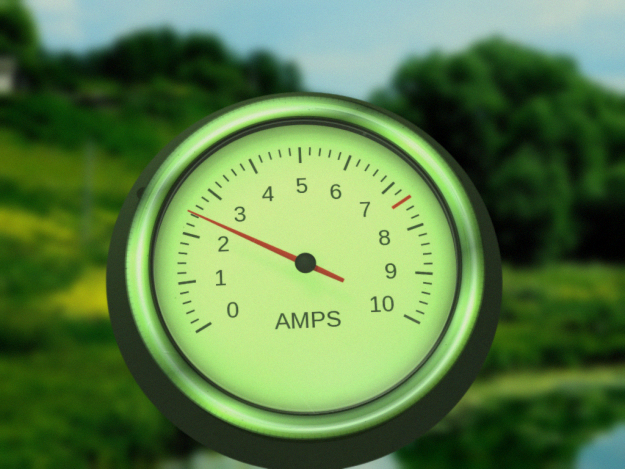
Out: 2.4A
